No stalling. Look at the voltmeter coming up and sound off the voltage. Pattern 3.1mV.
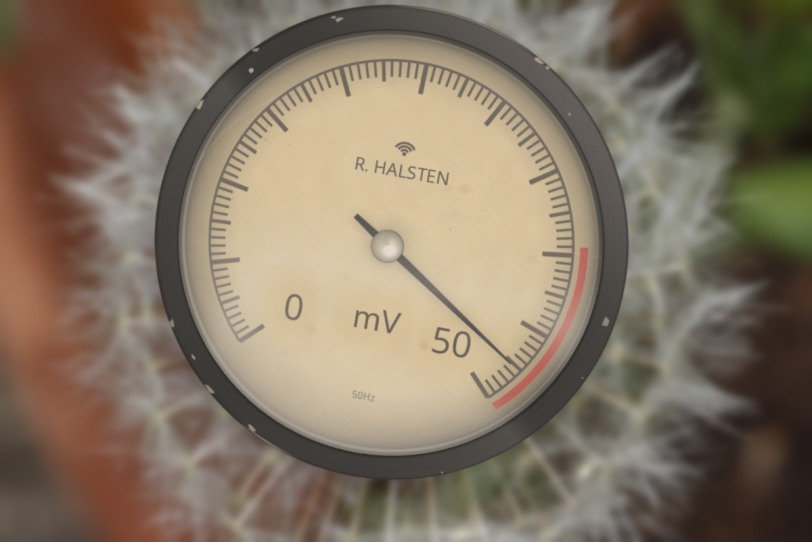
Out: 47.5mV
